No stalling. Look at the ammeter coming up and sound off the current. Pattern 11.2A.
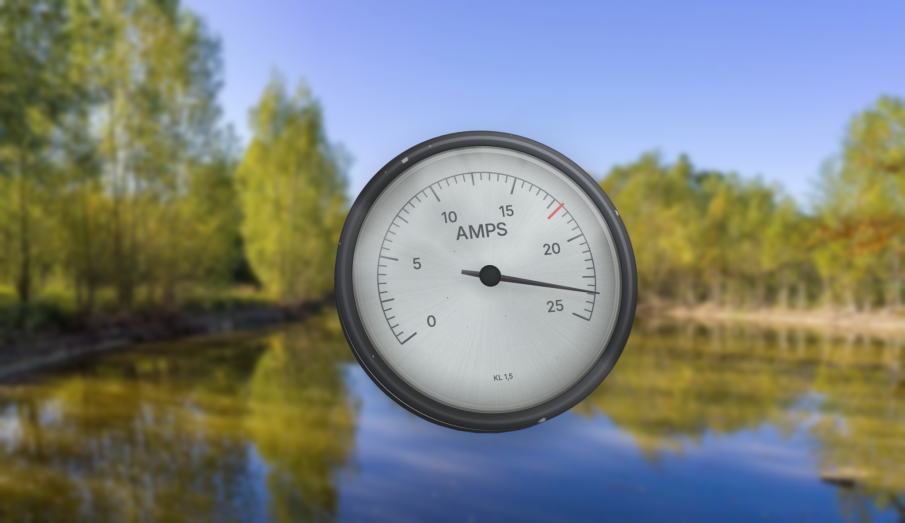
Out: 23.5A
